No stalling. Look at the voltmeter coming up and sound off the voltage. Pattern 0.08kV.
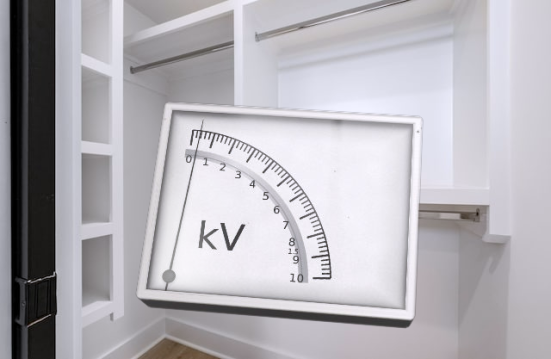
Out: 0.4kV
